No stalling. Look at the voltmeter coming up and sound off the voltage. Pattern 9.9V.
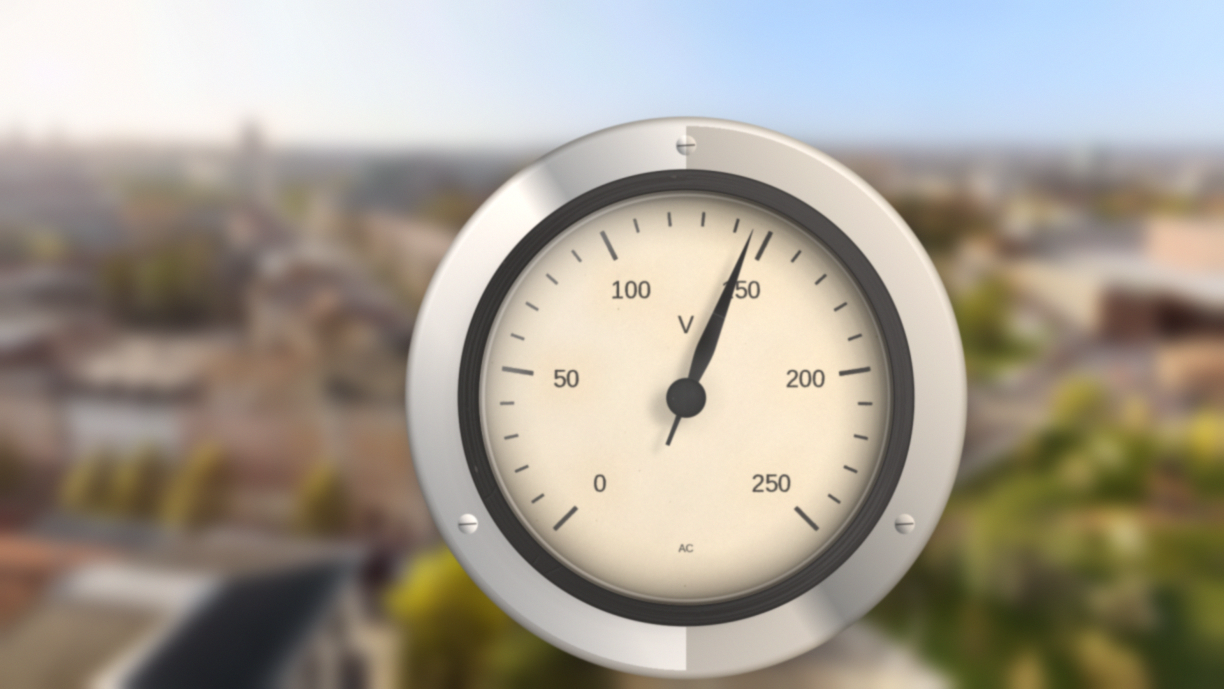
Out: 145V
